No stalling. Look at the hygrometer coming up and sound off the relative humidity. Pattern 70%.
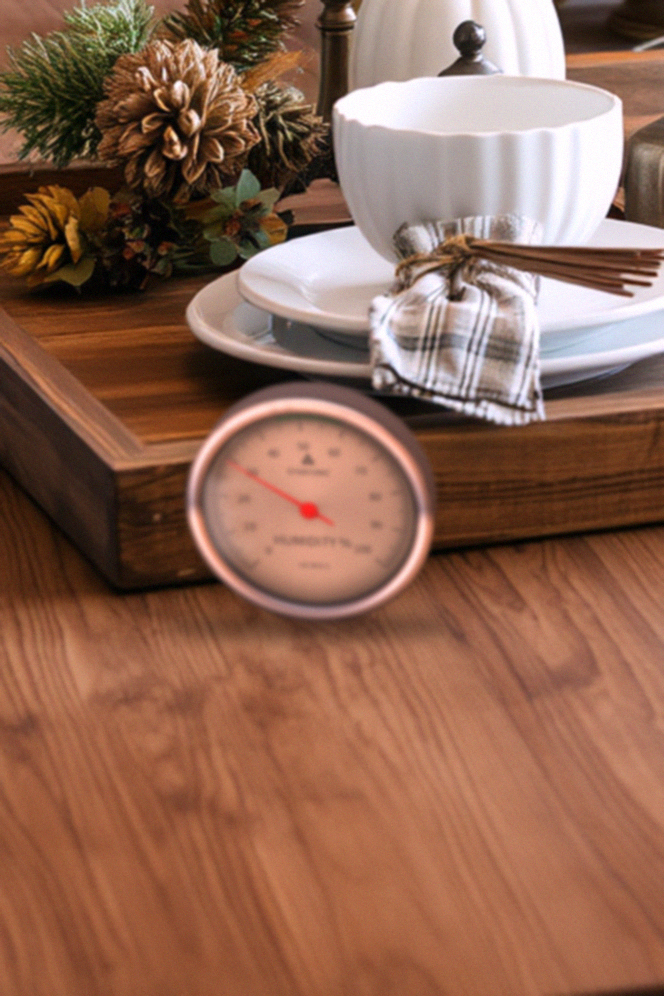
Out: 30%
